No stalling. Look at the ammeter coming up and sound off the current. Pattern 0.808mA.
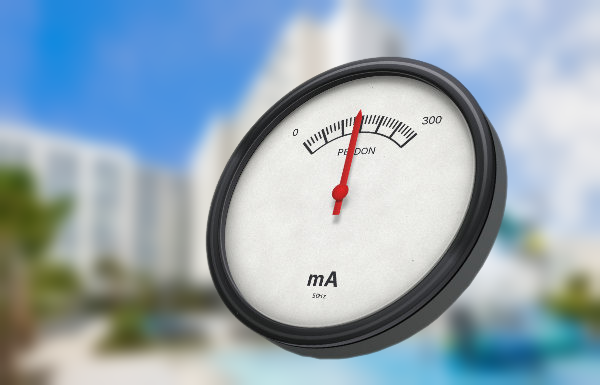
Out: 150mA
